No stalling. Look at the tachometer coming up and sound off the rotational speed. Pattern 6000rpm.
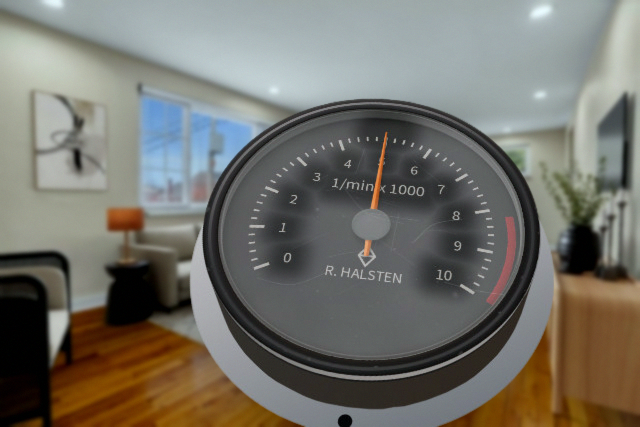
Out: 5000rpm
